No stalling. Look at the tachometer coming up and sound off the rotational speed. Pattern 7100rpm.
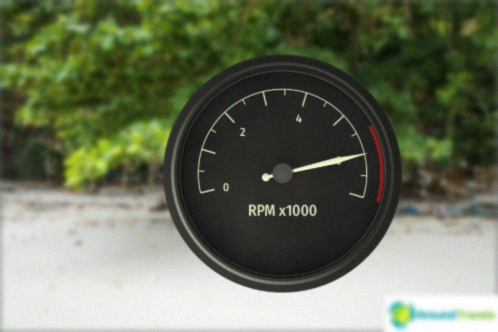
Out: 6000rpm
